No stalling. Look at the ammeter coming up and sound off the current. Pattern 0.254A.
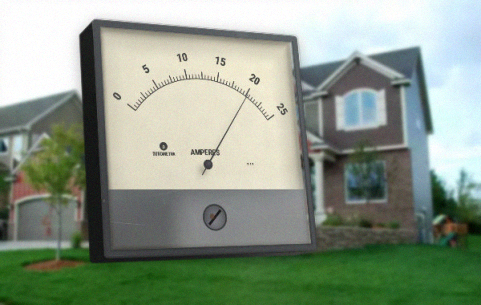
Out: 20A
